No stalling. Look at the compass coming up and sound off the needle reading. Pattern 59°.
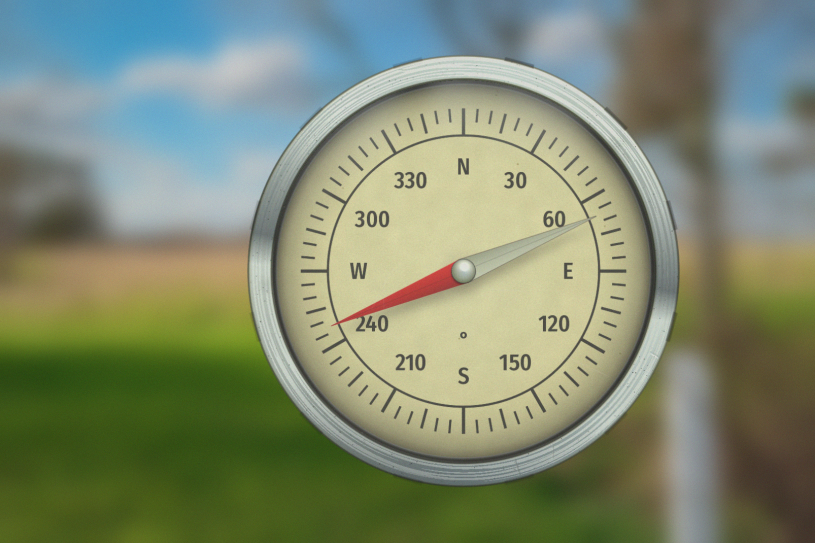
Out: 247.5°
